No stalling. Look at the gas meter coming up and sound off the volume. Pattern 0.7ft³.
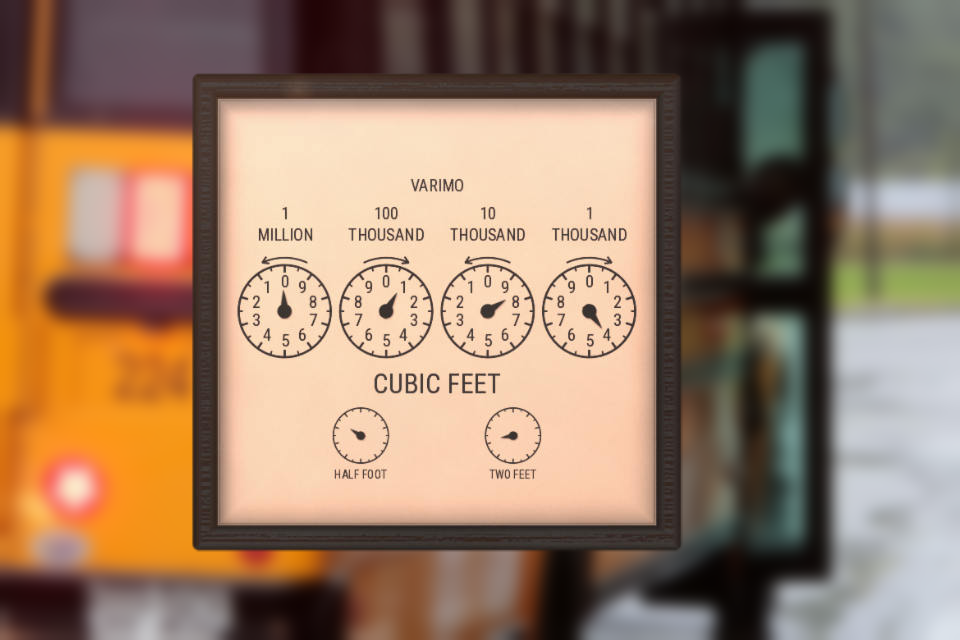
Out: 8400ft³
